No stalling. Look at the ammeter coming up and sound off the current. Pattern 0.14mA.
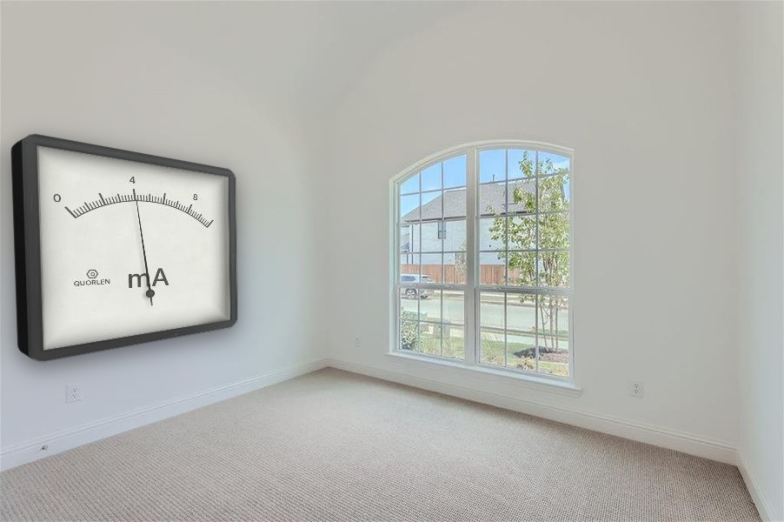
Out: 4mA
